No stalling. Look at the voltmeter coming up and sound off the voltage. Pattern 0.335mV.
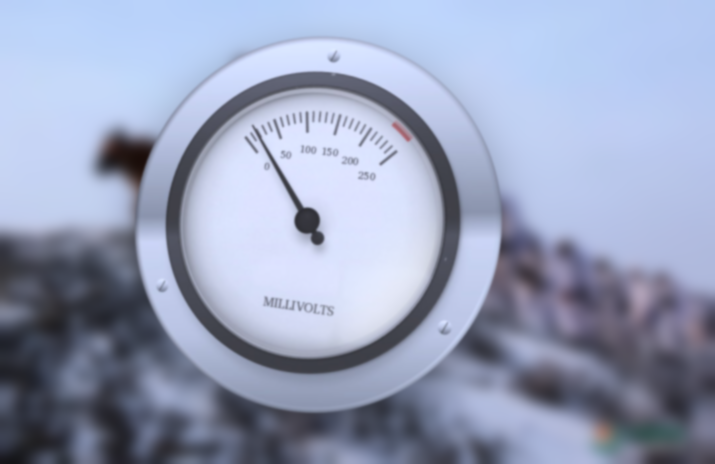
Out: 20mV
